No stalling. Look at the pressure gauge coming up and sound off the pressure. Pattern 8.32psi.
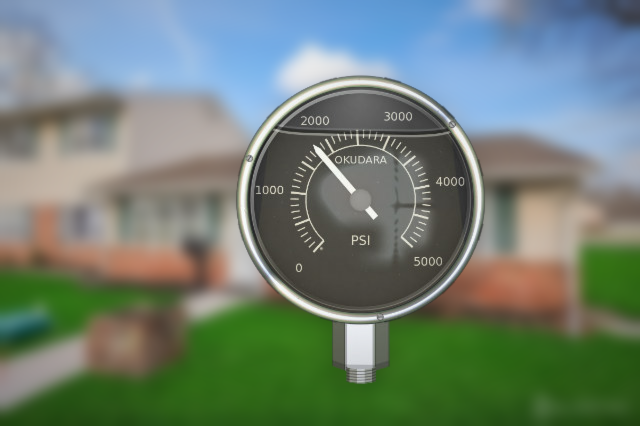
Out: 1800psi
